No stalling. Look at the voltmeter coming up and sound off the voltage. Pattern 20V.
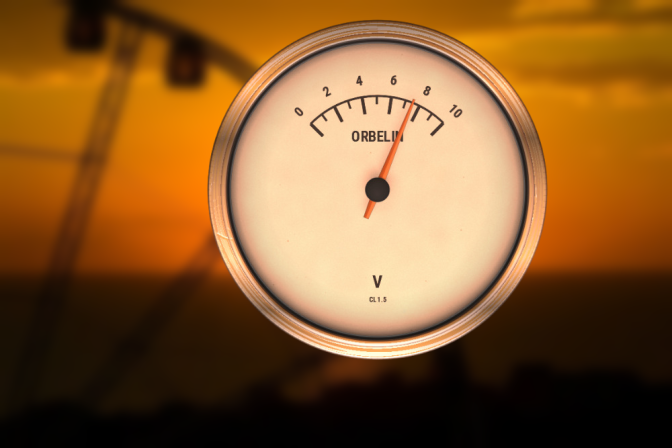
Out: 7.5V
